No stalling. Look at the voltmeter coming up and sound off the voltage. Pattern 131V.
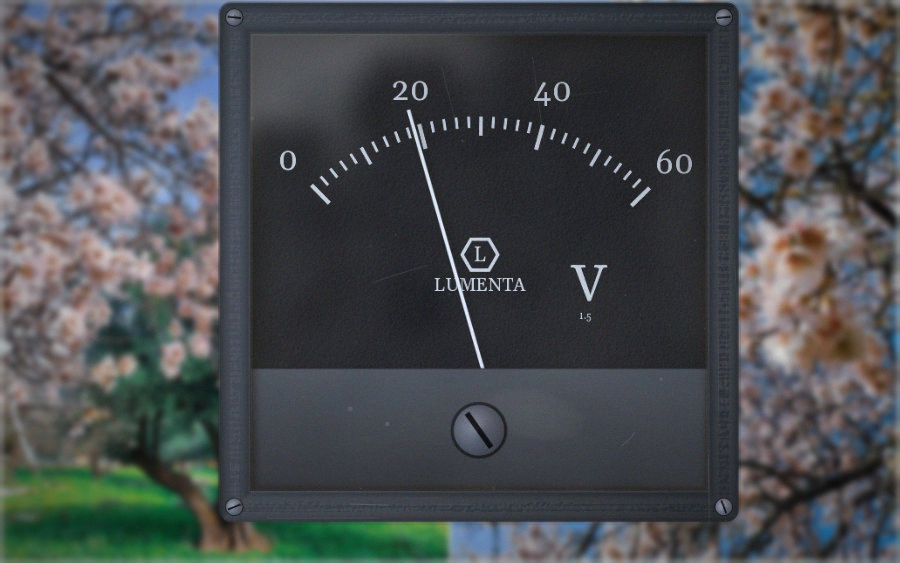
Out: 19V
